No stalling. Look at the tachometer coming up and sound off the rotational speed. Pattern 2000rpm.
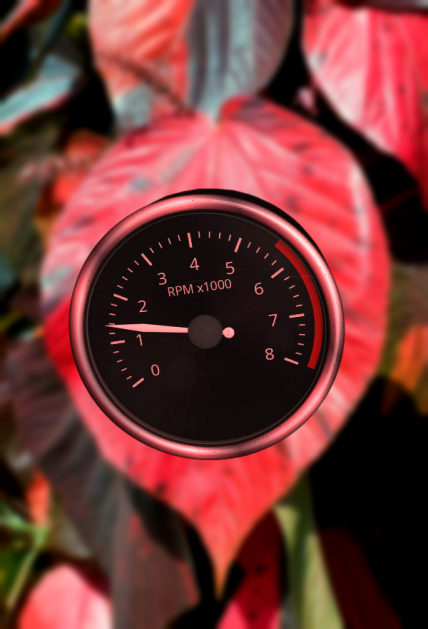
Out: 1400rpm
